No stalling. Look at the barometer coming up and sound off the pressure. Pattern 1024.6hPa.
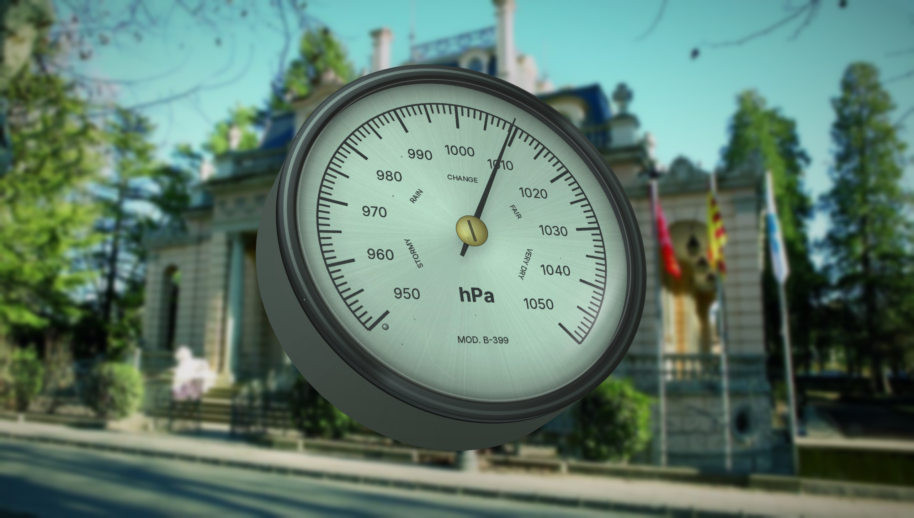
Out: 1009hPa
